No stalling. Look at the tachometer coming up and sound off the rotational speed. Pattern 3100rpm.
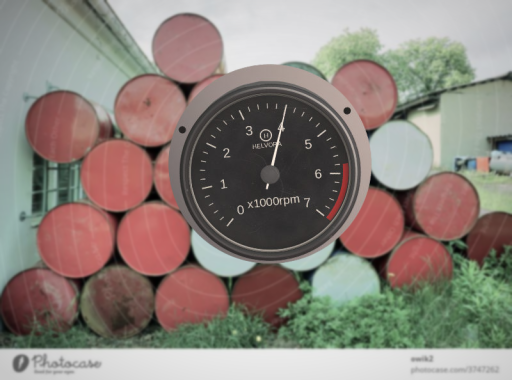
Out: 4000rpm
